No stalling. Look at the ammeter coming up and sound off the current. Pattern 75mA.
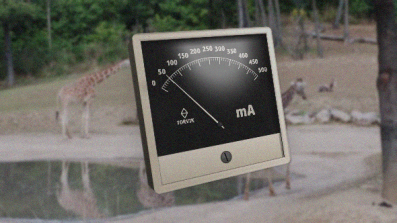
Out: 50mA
